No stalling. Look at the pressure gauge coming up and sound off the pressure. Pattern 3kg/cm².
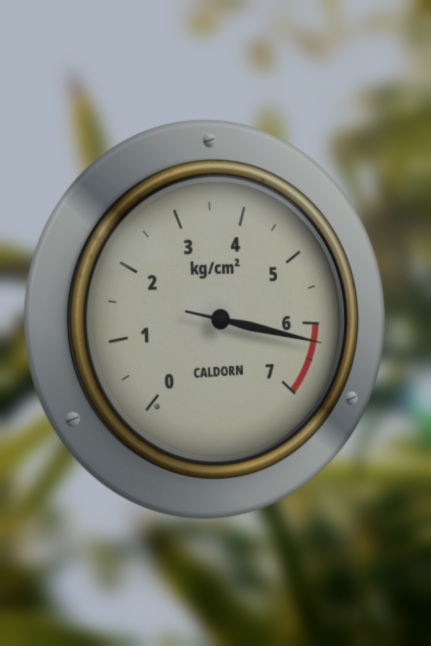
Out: 6.25kg/cm²
